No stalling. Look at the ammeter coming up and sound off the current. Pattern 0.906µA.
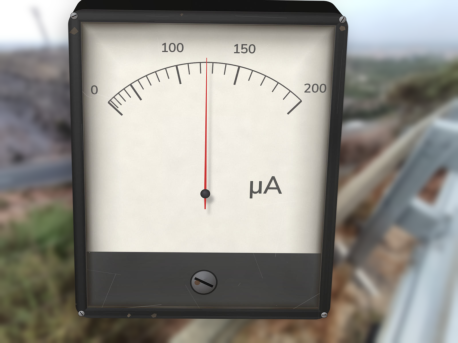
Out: 125µA
